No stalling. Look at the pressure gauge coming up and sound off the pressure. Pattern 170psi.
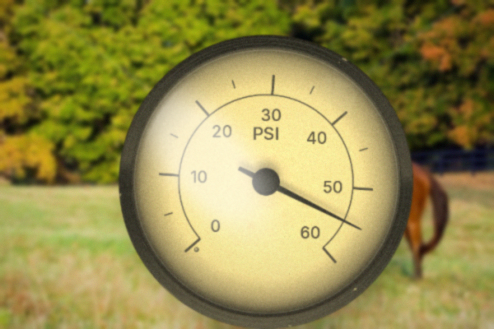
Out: 55psi
